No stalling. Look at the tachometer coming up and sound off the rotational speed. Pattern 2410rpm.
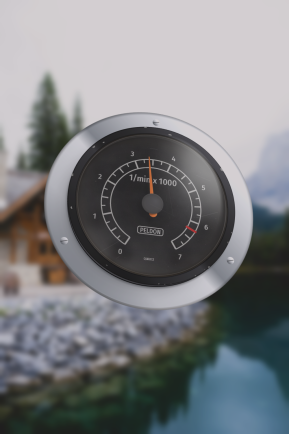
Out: 3375rpm
